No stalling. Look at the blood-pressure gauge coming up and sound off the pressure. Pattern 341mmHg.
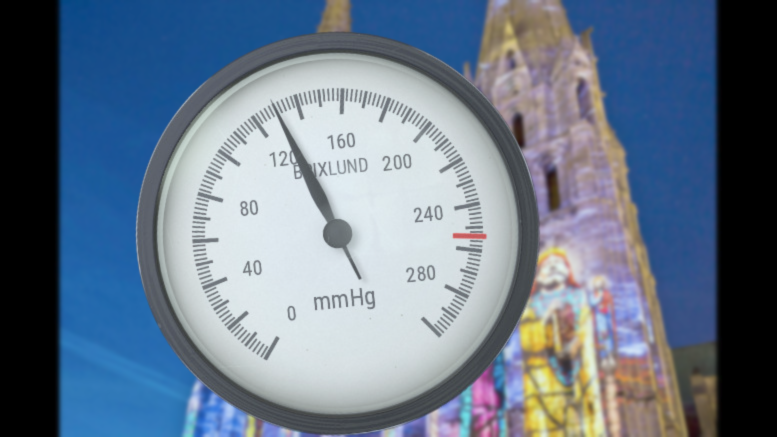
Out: 130mmHg
